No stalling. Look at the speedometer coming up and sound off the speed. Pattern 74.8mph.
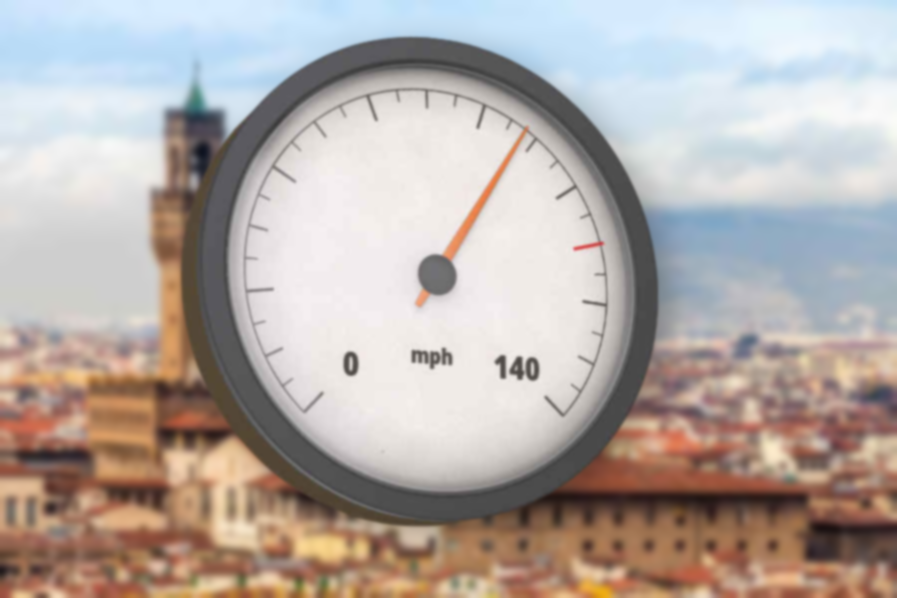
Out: 87.5mph
